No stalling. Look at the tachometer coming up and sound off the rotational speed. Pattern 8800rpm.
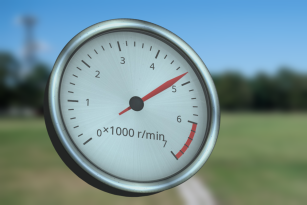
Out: 4800rpm
